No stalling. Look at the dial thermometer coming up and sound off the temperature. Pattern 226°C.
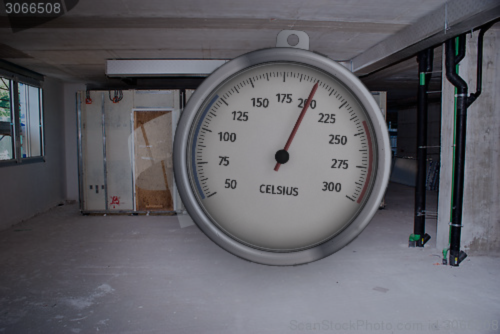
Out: 200°C
